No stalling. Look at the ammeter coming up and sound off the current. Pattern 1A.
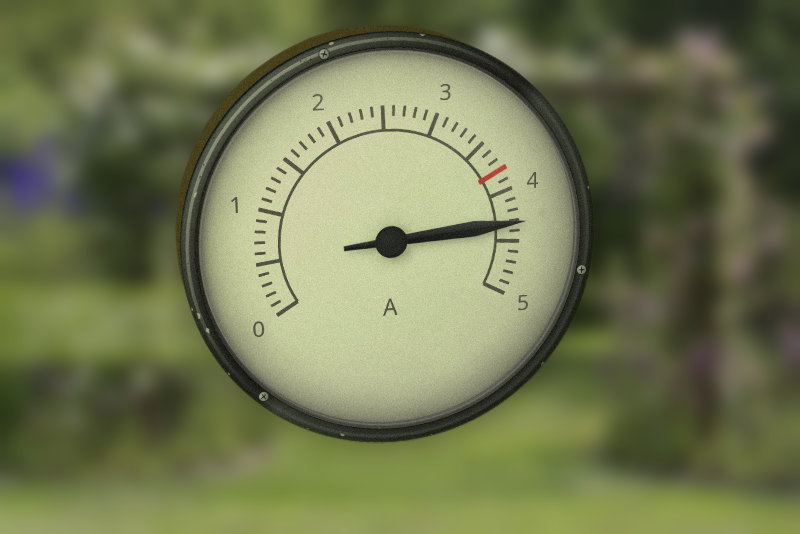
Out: 4.3A
